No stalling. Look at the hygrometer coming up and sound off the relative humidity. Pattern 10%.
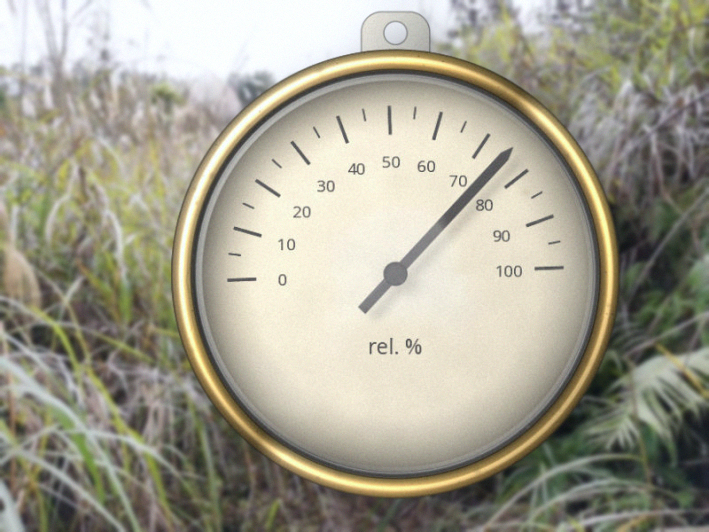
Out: 75%
